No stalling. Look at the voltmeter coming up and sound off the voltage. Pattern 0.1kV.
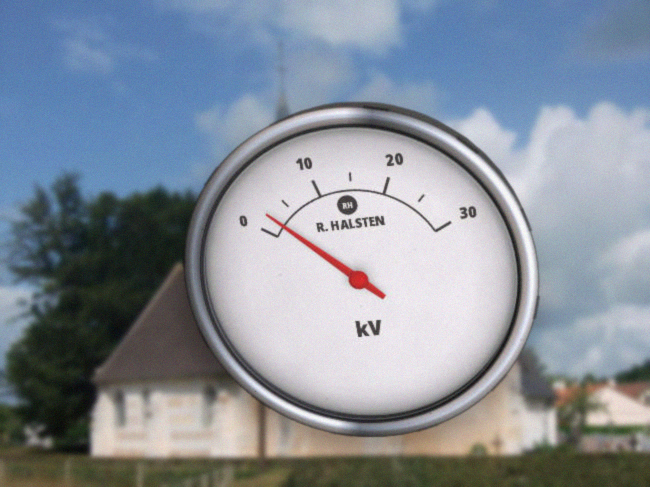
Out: 2.5kV
